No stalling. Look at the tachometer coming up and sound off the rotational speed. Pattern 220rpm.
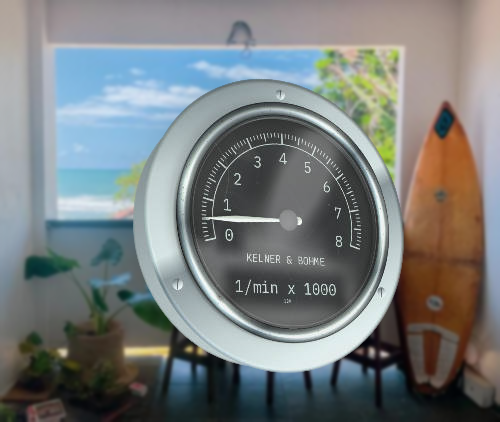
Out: 500rpm
